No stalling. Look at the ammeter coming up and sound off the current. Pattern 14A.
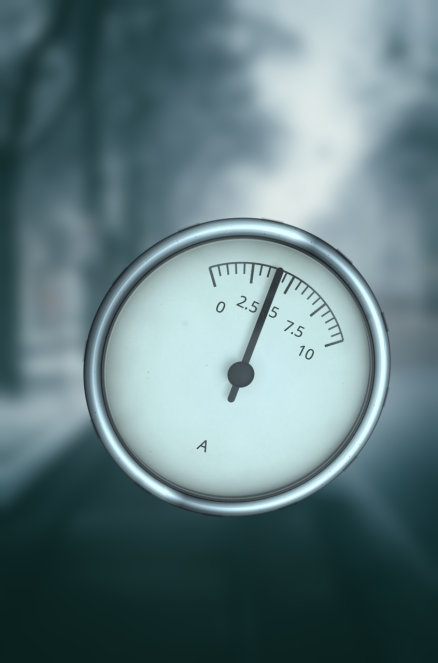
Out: 4A
